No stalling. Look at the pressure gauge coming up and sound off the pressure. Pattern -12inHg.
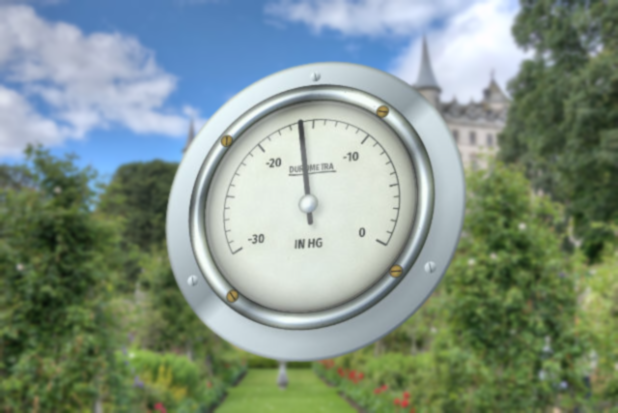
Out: -16inHg
